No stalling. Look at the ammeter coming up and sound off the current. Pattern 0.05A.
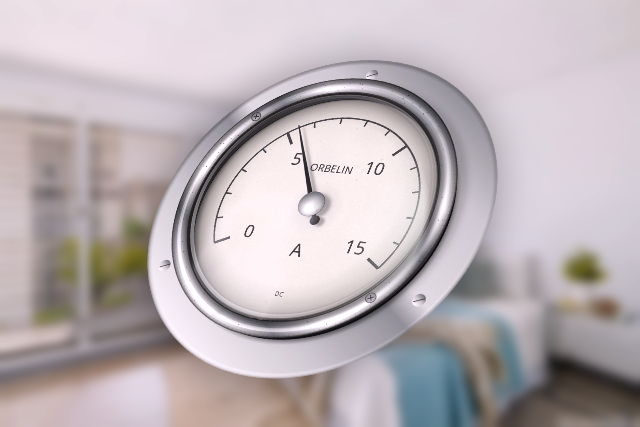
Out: 5.5A
